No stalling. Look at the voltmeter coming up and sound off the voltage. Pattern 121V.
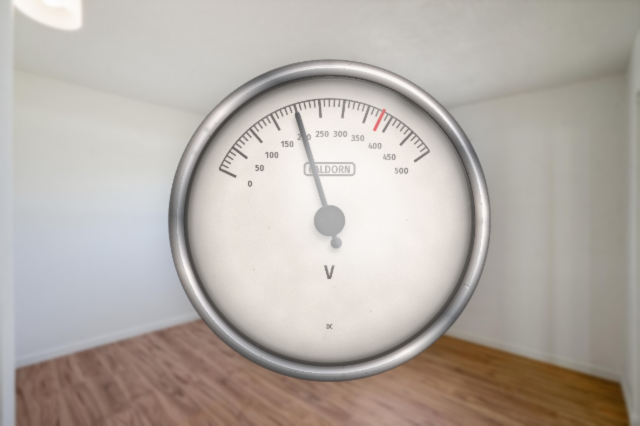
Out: 200V
